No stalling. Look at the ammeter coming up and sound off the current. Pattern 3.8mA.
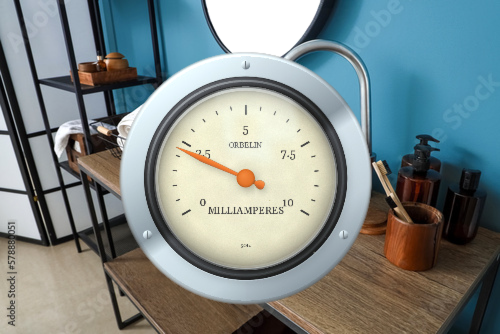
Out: 2.25mA
